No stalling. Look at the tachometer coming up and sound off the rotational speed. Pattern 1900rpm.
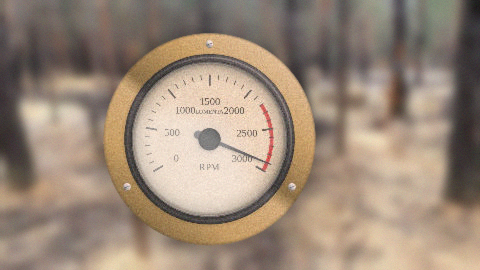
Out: 2900rpm
